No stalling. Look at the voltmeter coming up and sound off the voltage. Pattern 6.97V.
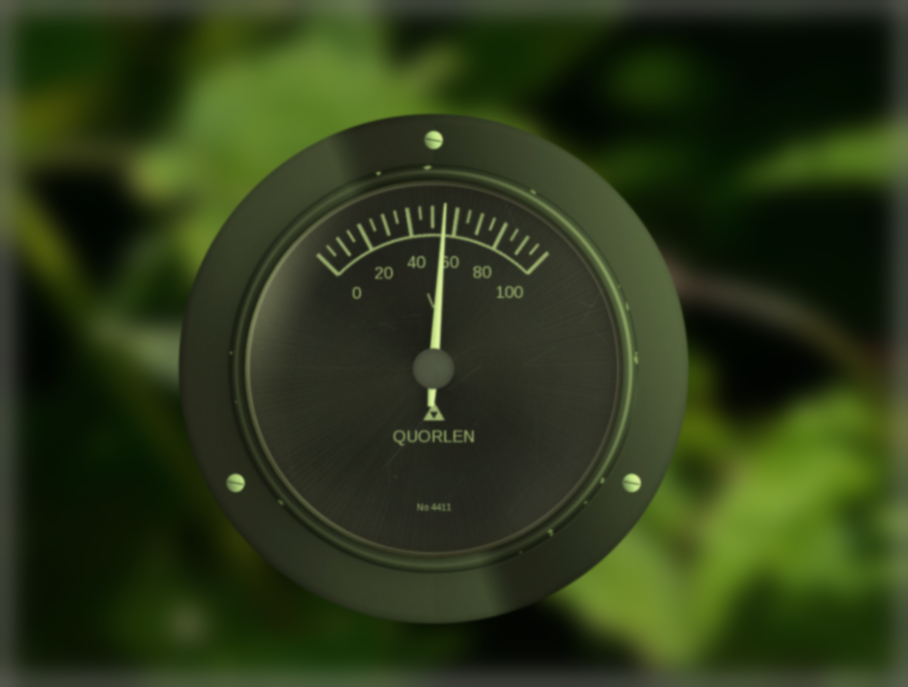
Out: 55V
